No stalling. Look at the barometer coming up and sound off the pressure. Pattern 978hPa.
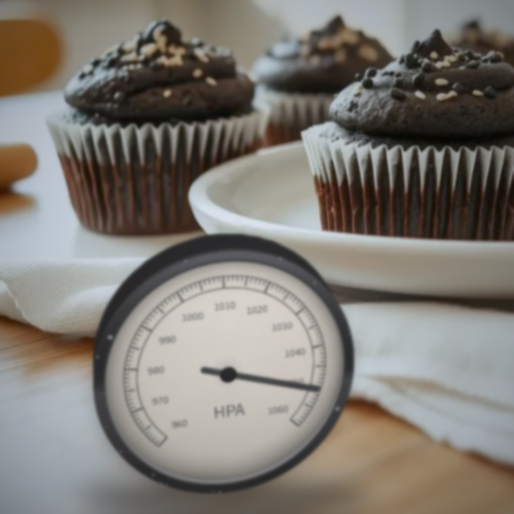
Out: 1050hPa
